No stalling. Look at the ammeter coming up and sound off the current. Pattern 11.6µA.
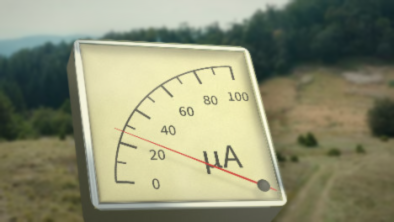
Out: 25µA
